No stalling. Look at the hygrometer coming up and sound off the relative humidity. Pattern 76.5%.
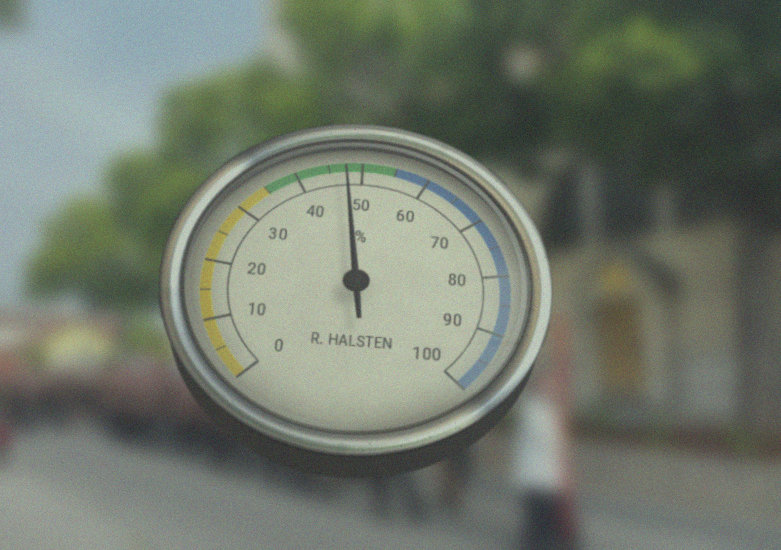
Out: 47.5%
